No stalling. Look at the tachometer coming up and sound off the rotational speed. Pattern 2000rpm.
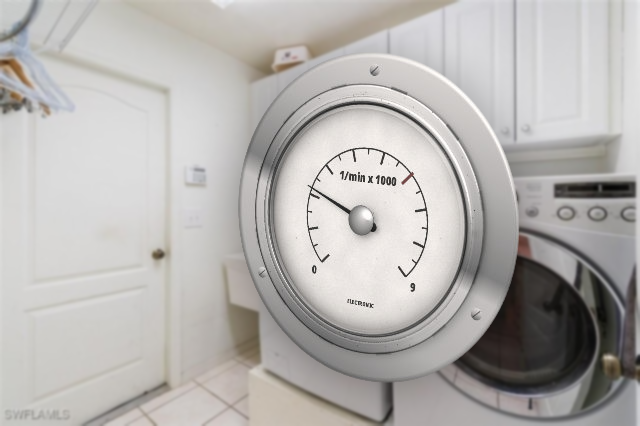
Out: 2250rpm
